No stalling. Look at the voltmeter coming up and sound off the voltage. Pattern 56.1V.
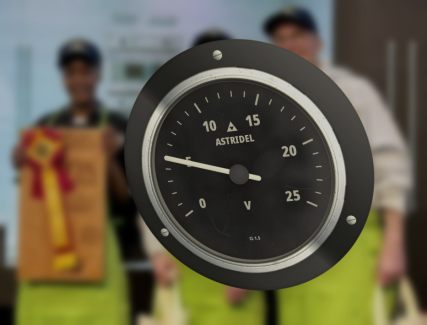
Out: 5V
